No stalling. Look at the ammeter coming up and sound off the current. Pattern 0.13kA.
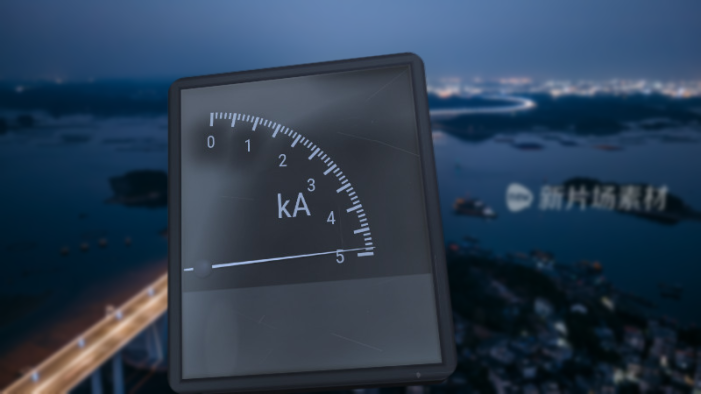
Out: 4.9kA
